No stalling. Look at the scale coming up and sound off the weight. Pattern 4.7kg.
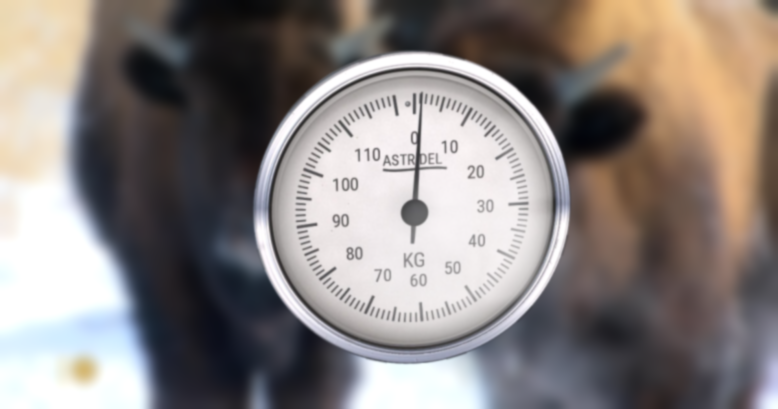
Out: 1kg
